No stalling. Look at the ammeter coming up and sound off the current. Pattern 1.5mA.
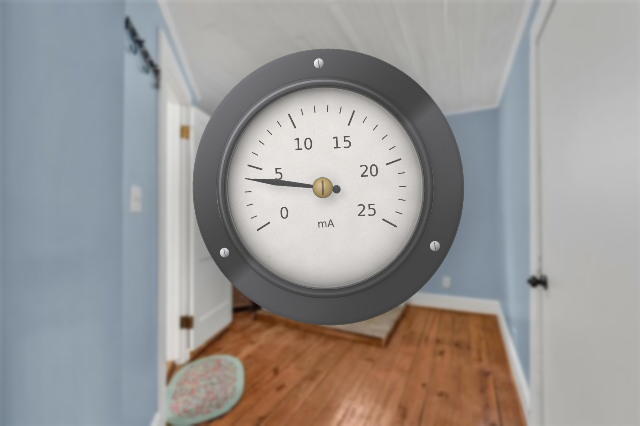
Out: 4mA
